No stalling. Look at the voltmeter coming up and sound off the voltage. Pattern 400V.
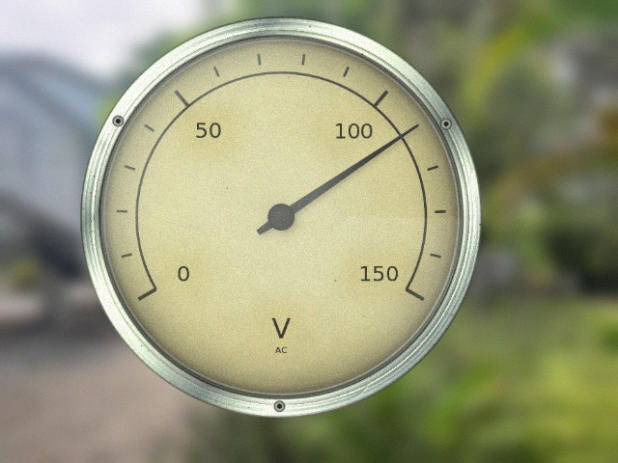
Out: 110V
